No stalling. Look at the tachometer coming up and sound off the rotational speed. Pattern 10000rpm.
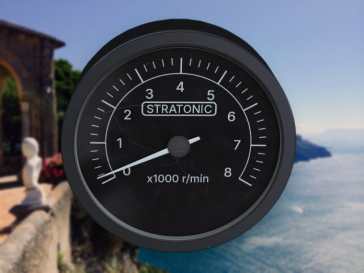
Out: 200rpm
